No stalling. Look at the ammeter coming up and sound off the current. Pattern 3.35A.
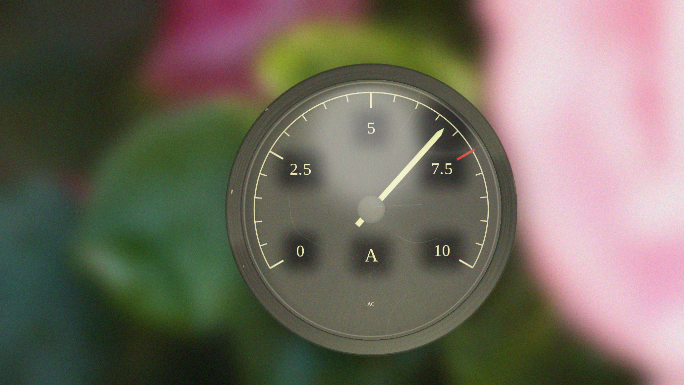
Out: 6.75A
